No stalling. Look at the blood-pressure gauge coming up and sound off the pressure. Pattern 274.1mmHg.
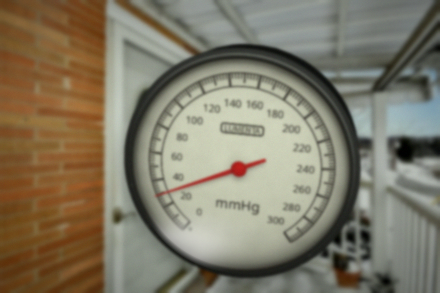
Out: 30mmHg
